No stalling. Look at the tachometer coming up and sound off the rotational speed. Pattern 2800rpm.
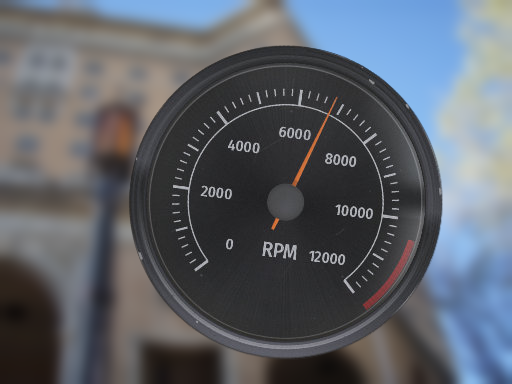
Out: 6800rpm
